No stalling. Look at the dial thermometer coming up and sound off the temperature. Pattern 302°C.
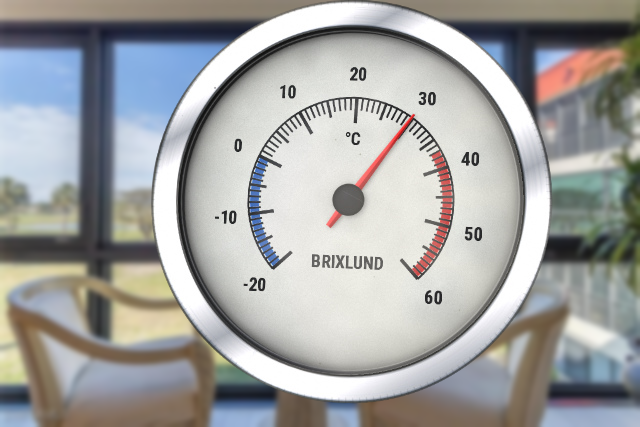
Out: 30°C
